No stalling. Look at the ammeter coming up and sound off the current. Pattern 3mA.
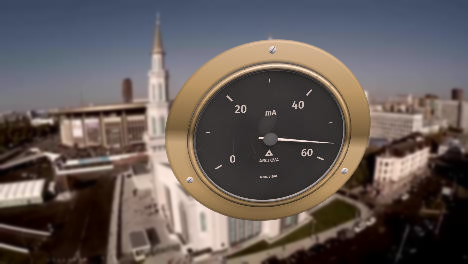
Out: 55mA
